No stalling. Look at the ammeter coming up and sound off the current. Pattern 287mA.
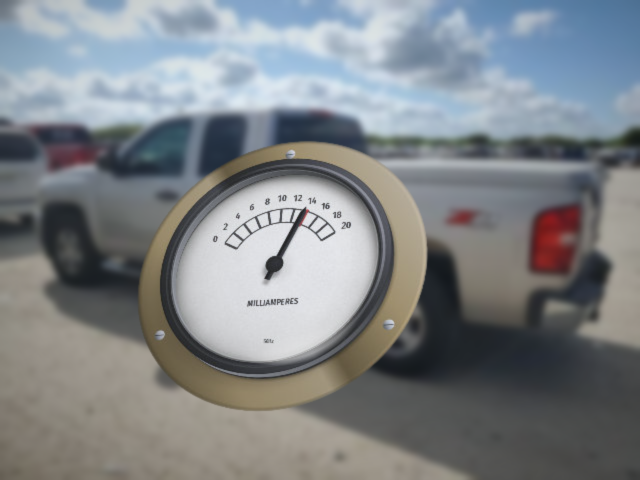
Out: 14mA
